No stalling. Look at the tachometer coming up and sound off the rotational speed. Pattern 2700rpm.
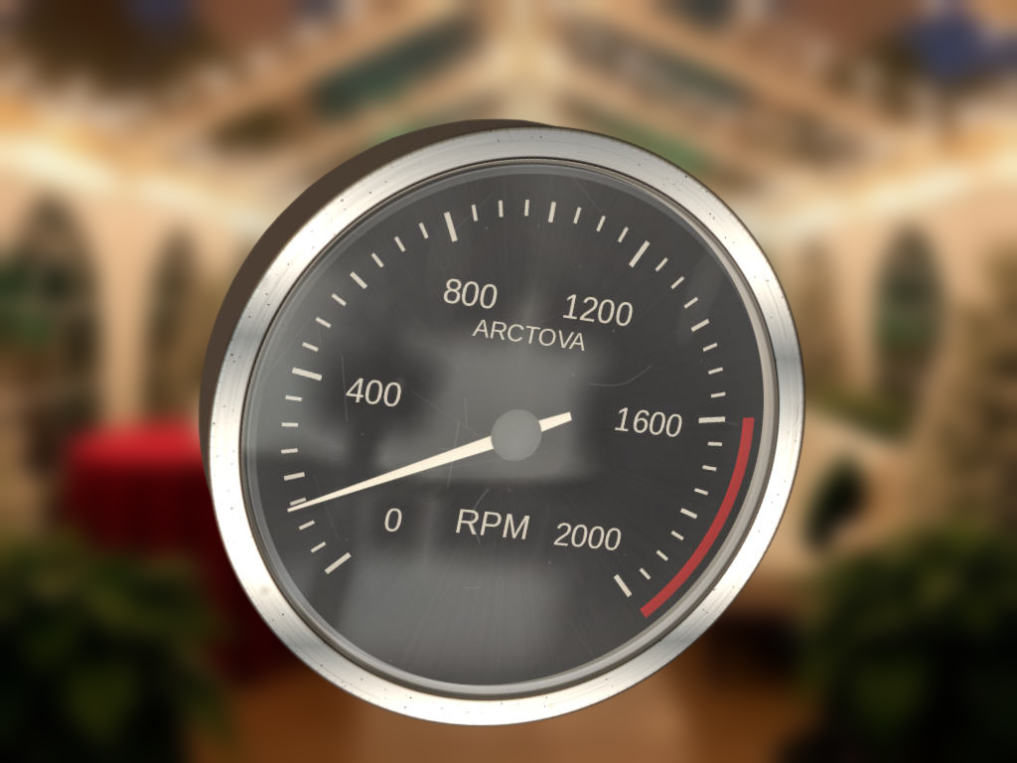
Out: 150rpm
